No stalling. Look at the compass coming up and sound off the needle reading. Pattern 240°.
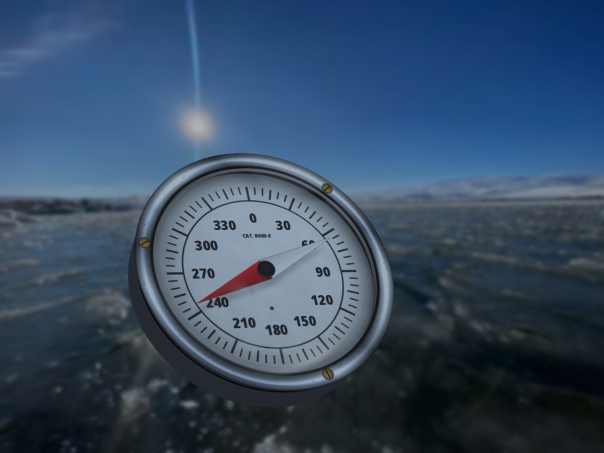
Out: 245°
